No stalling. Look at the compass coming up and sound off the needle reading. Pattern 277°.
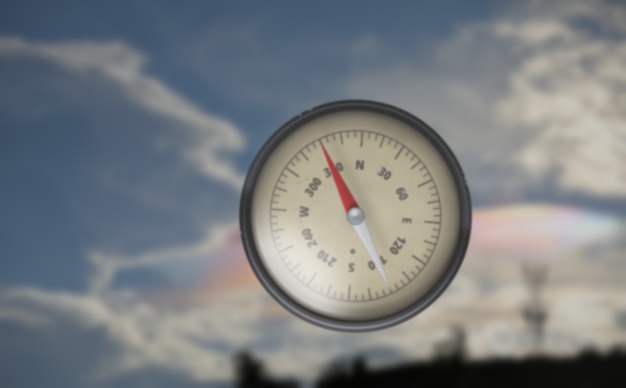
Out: 330°
